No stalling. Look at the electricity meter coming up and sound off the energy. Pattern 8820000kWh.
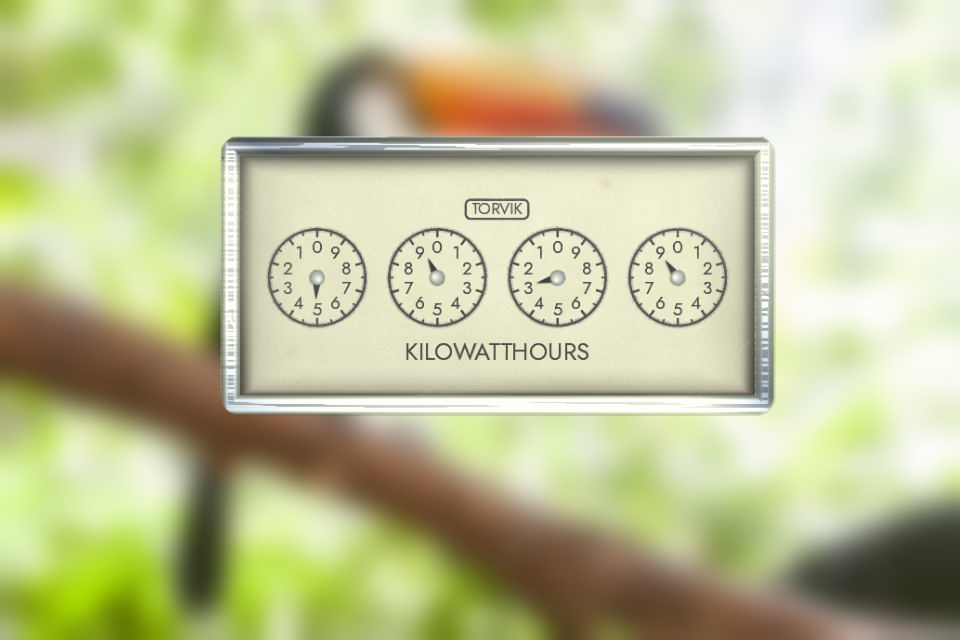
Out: 4929kWh
